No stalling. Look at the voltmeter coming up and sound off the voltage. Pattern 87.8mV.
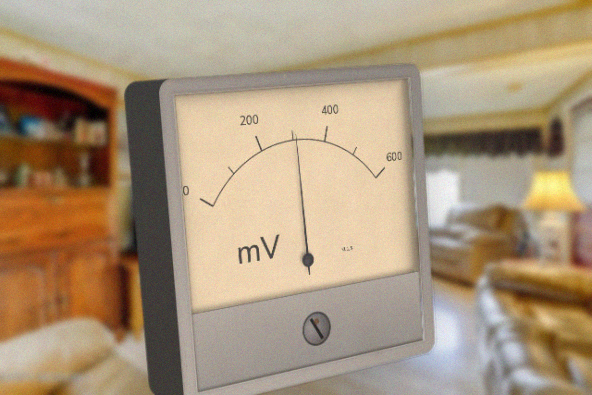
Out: 300mV
